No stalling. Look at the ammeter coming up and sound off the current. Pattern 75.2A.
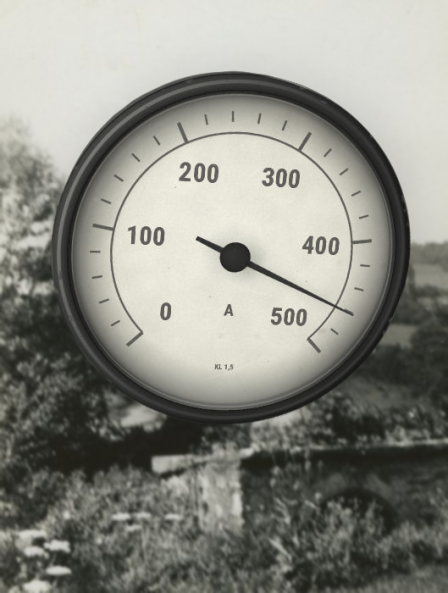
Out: 460A
